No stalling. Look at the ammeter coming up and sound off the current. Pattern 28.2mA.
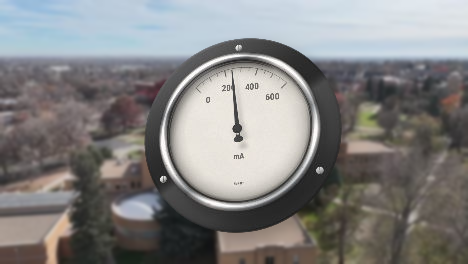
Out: 250mA
